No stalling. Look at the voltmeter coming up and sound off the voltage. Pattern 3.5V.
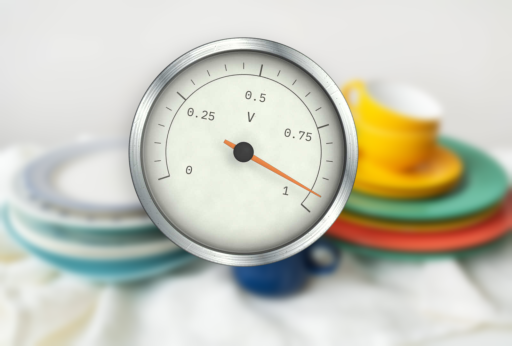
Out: 0.95V
